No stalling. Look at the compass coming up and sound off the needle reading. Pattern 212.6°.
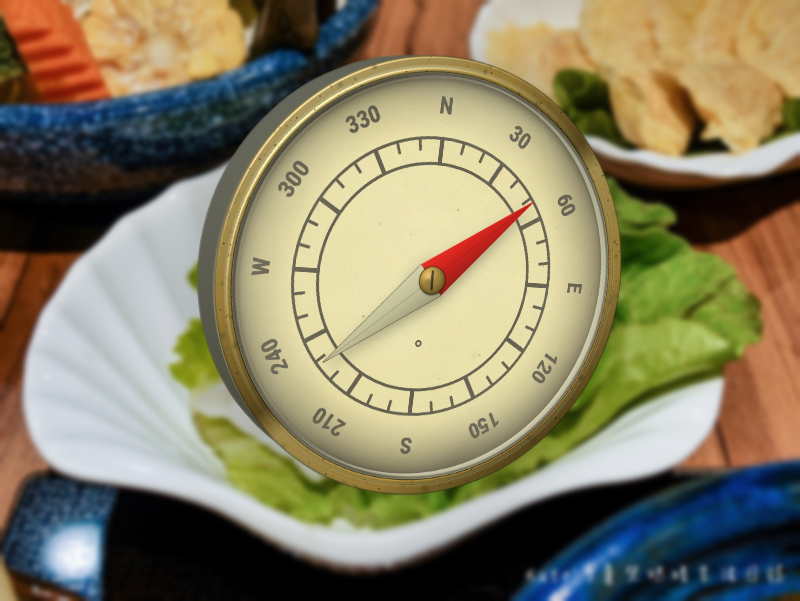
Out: 50°
